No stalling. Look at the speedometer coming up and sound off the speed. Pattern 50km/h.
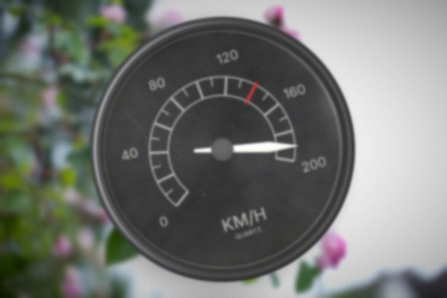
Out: 190km/h
